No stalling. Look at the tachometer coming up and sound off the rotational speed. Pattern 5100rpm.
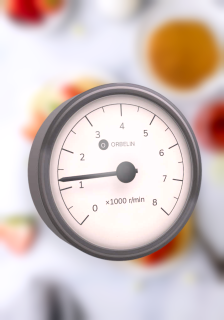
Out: 1250rpm
